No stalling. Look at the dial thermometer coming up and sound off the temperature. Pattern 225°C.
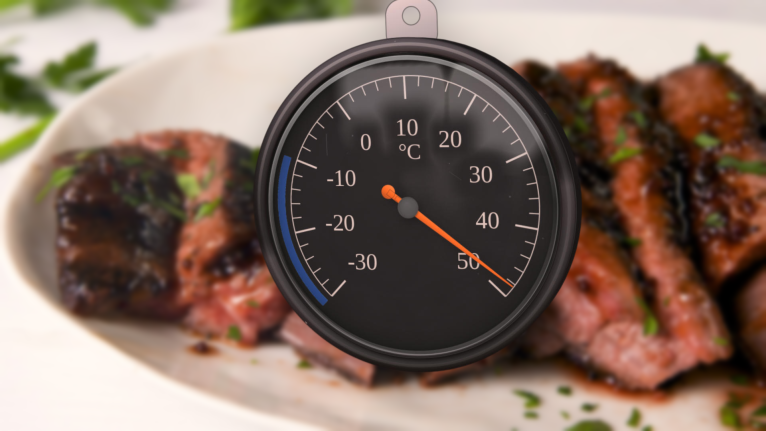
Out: 48°C
